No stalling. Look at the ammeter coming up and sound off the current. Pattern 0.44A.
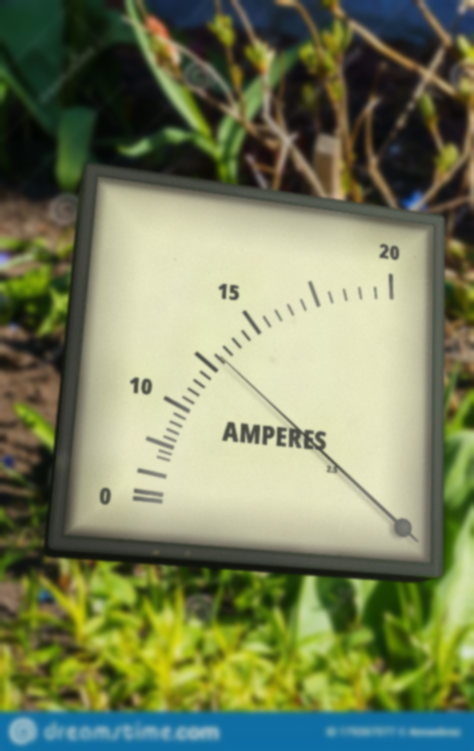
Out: 13A
